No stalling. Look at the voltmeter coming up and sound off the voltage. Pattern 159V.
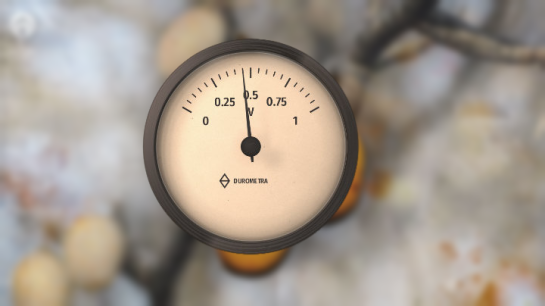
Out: 0.45V
